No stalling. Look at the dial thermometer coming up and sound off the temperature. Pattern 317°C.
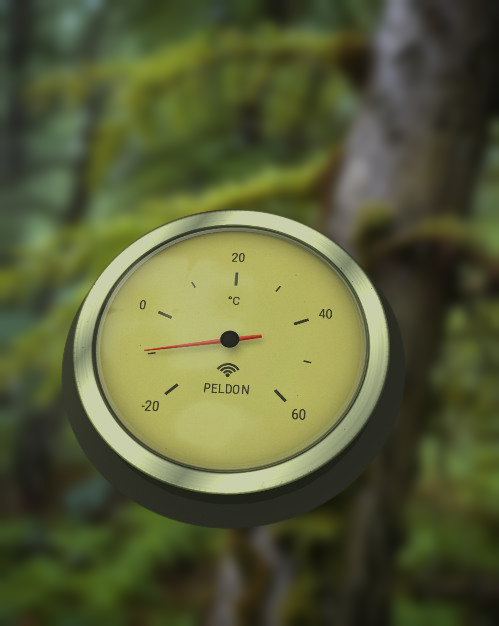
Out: -10°C
